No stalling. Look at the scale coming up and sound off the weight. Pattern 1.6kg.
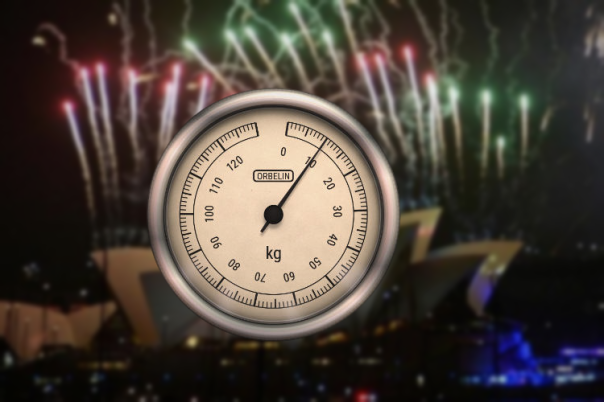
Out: 10kg
